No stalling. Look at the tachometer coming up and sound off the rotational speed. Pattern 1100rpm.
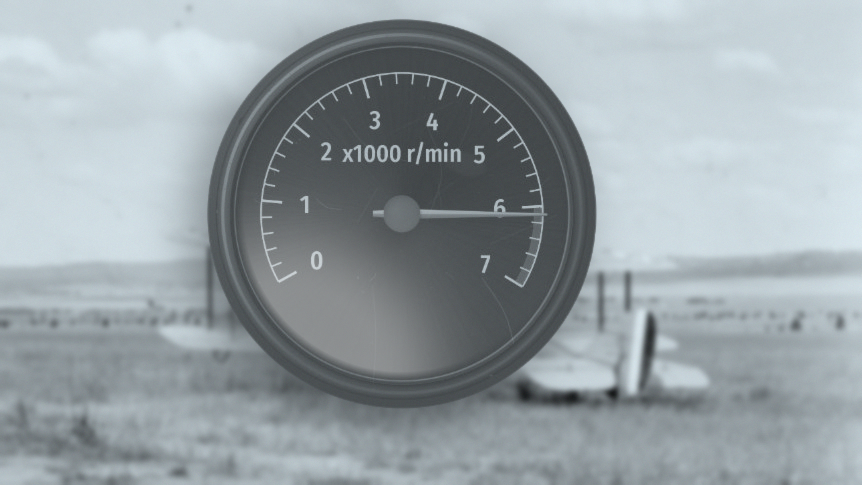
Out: 6100rpm
